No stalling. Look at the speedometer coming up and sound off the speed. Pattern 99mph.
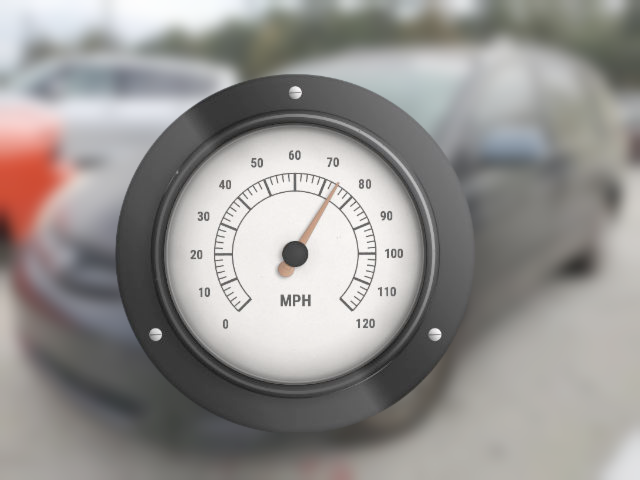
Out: 74mph
